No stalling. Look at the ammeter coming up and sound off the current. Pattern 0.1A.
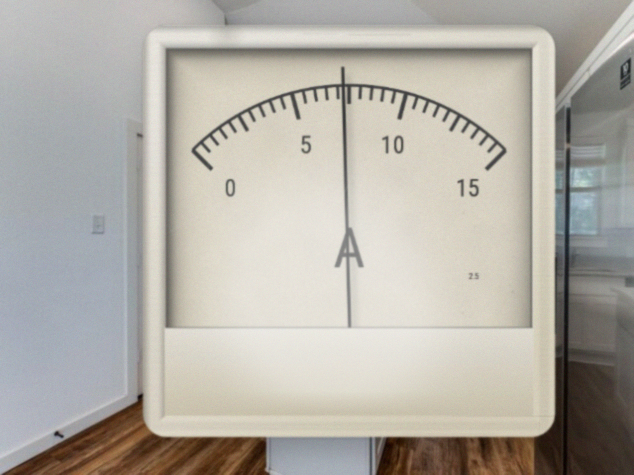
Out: 7.25A
